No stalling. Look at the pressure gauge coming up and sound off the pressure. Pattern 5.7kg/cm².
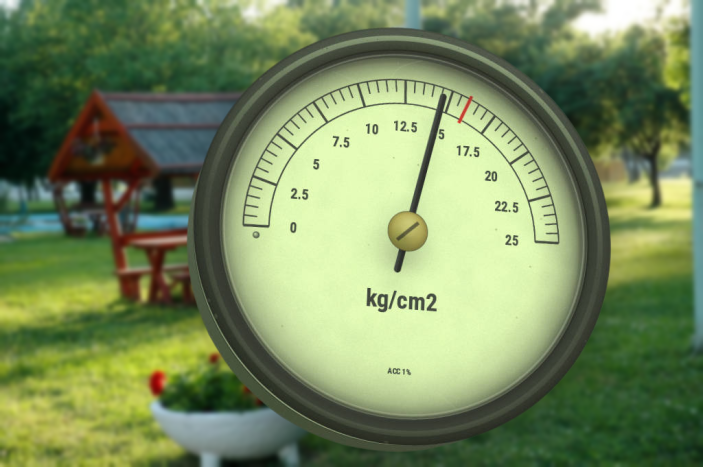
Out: 14.5kg/cm²
